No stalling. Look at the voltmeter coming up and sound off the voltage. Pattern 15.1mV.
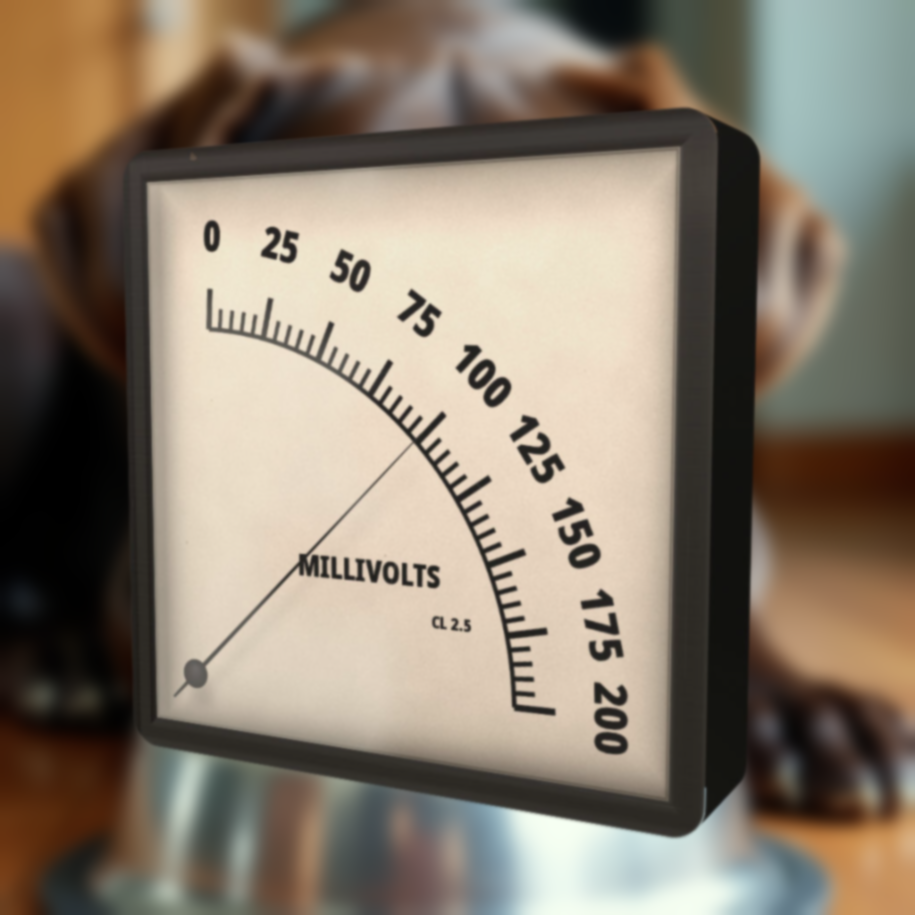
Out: 100mV
